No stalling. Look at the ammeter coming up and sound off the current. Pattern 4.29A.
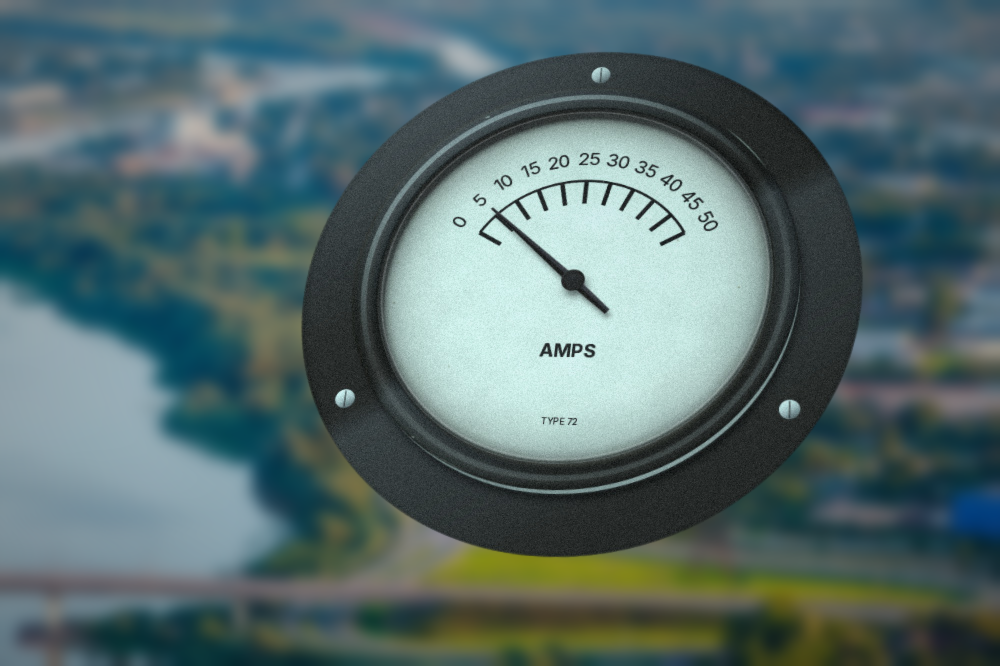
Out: 5A
